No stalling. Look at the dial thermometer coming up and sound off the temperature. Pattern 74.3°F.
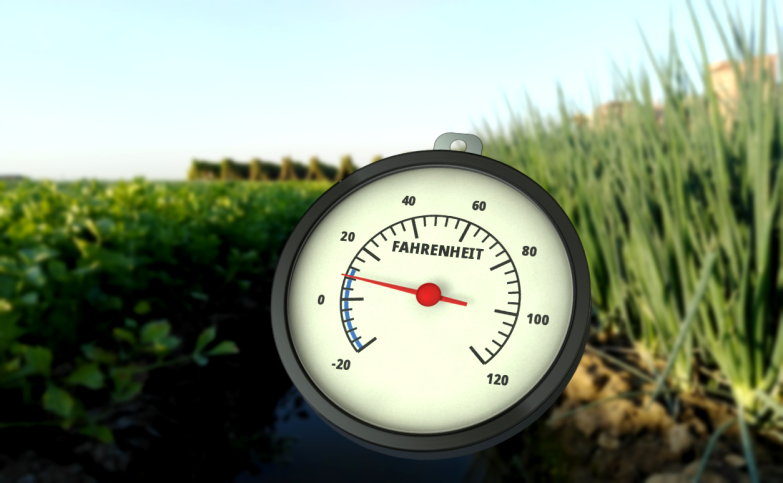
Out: 8°F
